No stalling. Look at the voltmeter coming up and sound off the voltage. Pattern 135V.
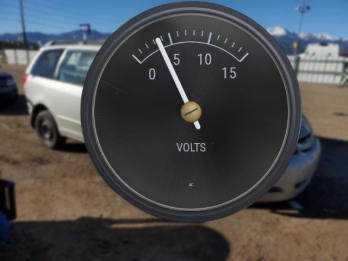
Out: 3.5V
